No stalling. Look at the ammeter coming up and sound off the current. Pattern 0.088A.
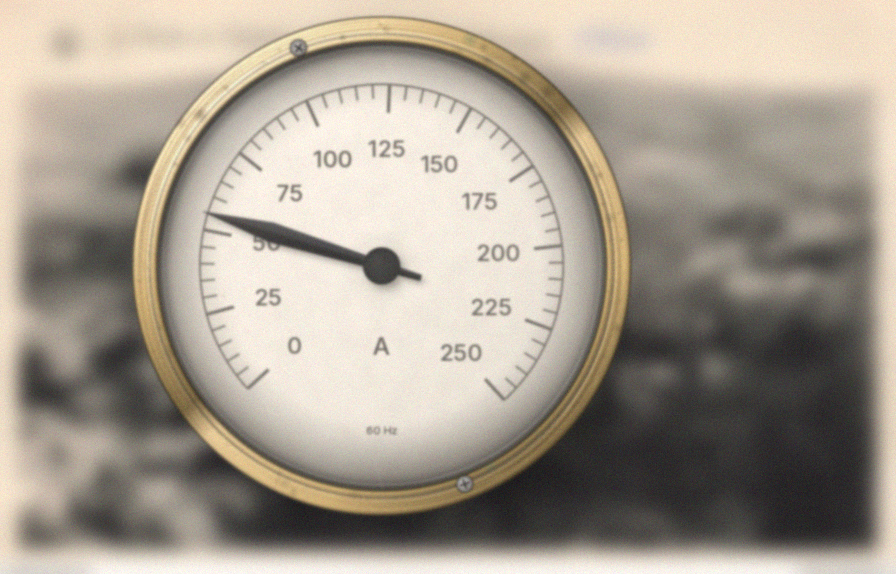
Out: 55A
